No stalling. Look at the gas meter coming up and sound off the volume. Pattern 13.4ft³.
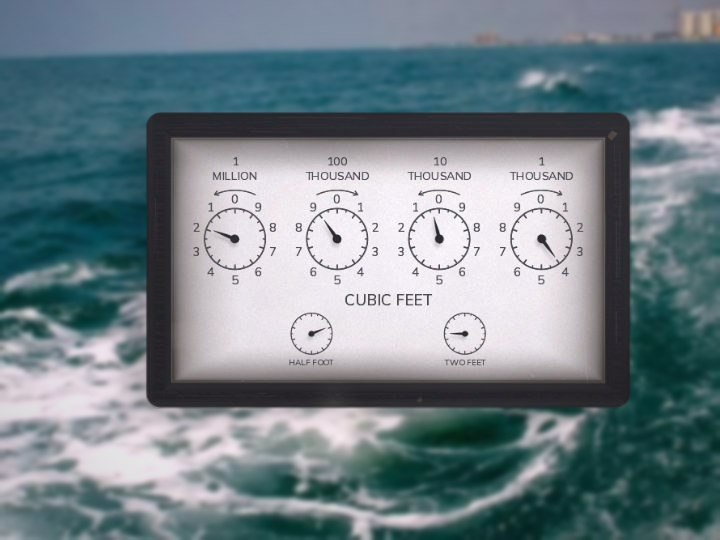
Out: 190400ft³
